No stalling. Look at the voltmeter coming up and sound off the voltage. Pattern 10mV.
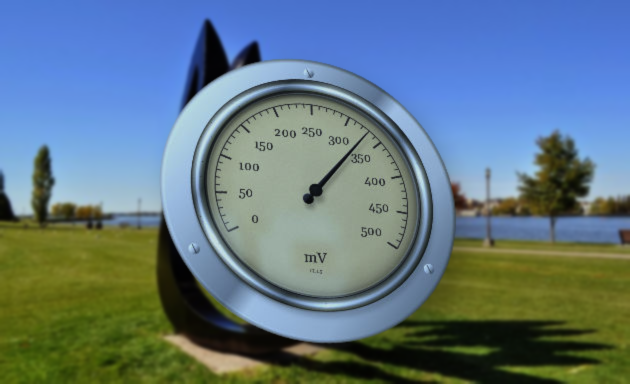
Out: 330mV
